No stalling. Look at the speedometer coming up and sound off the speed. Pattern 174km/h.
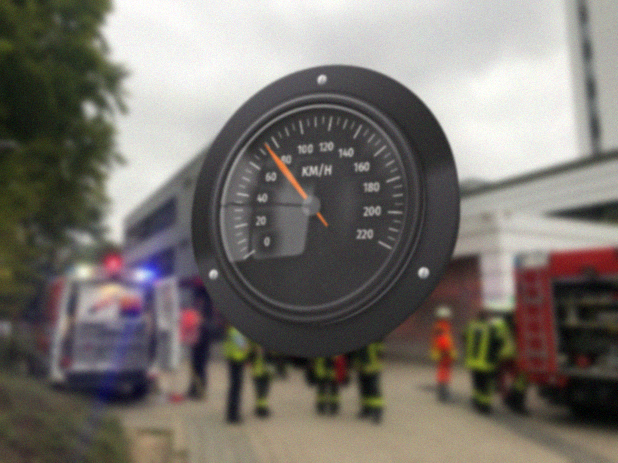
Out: 75km/h
